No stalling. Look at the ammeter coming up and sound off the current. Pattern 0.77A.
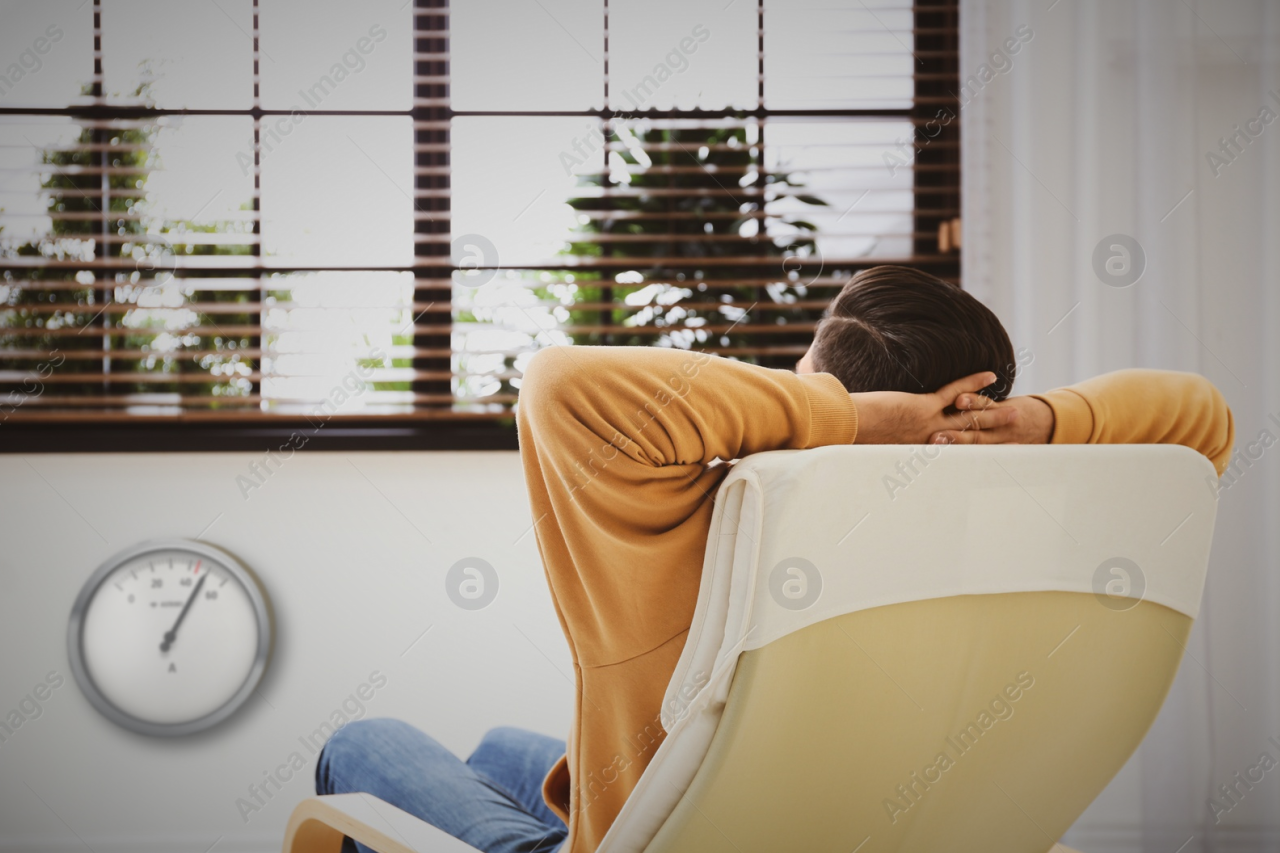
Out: 50A
